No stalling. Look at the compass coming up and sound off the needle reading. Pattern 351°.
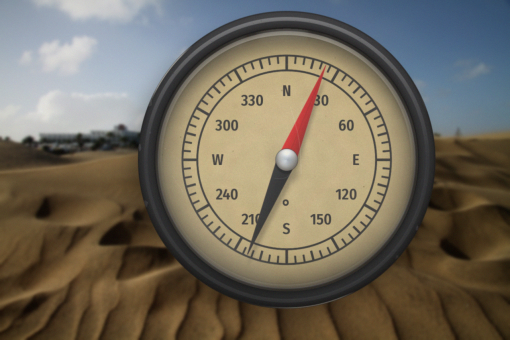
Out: 22.5°
